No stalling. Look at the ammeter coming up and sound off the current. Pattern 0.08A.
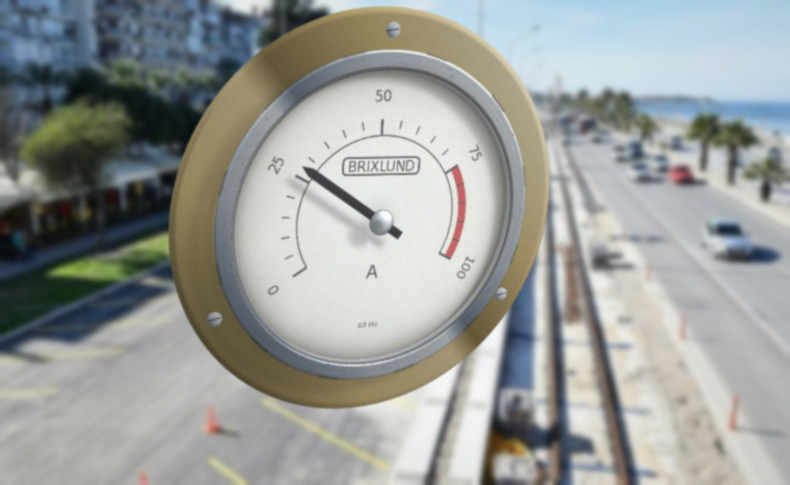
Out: 27.5A
